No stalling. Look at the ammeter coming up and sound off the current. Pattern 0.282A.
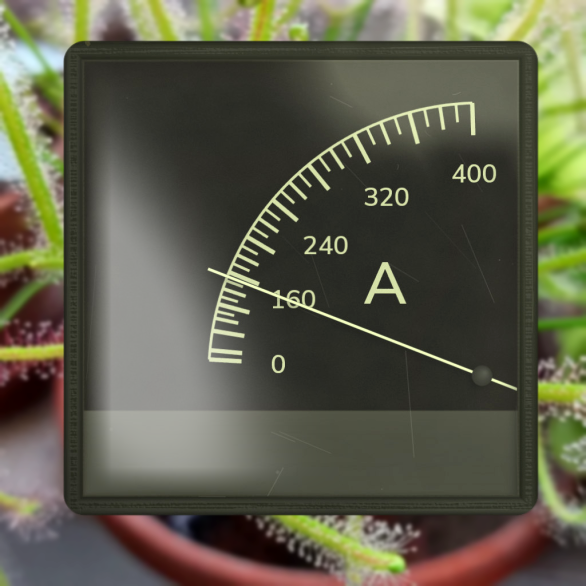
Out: 155A
